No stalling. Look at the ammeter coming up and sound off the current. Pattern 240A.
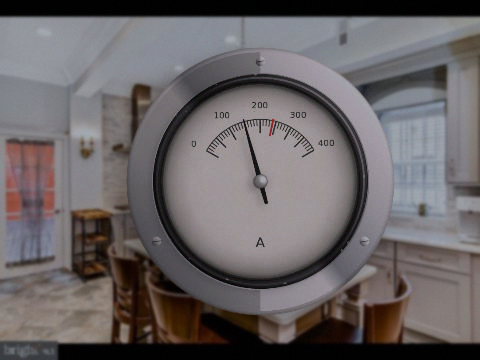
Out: 150A
